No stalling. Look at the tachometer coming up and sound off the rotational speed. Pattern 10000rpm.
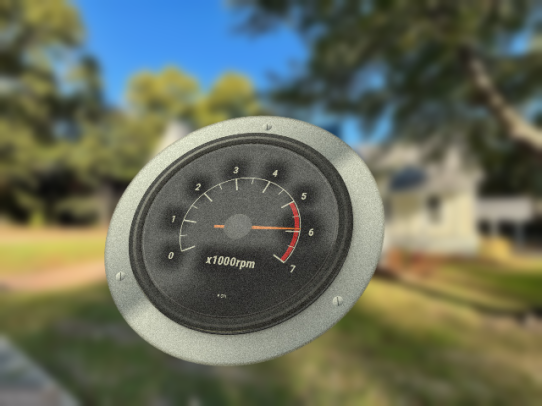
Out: 6000rpm
